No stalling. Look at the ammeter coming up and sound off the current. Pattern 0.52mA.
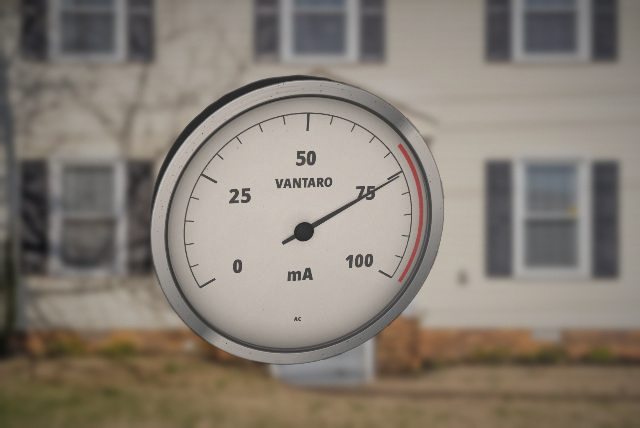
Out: 75mA
